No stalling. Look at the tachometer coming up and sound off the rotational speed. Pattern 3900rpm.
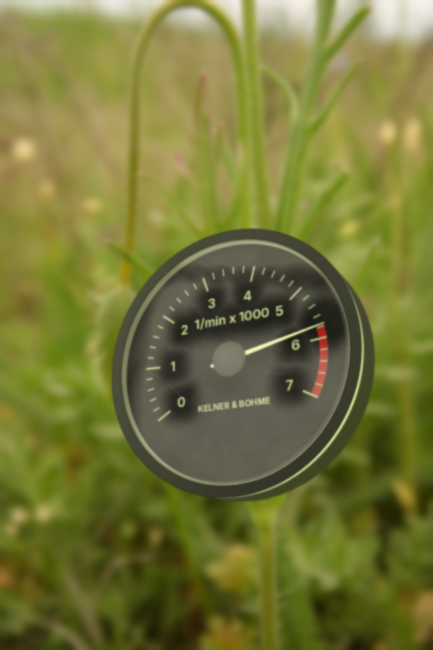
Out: 5800rpm
